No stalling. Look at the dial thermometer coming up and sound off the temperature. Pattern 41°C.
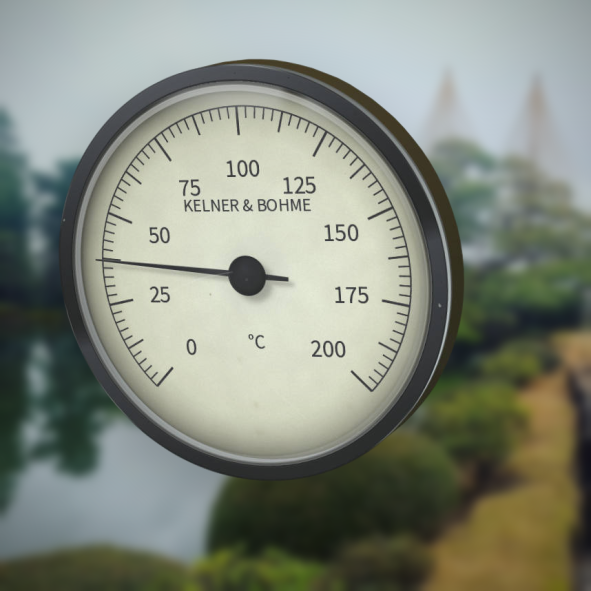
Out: 37.5°C
